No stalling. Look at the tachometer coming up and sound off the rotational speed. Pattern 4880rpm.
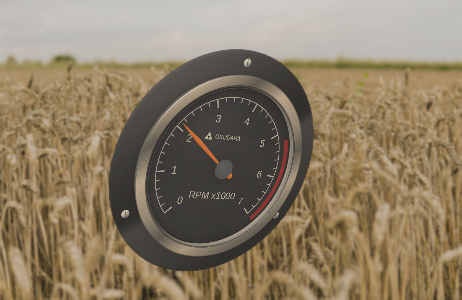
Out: 2100rpm
